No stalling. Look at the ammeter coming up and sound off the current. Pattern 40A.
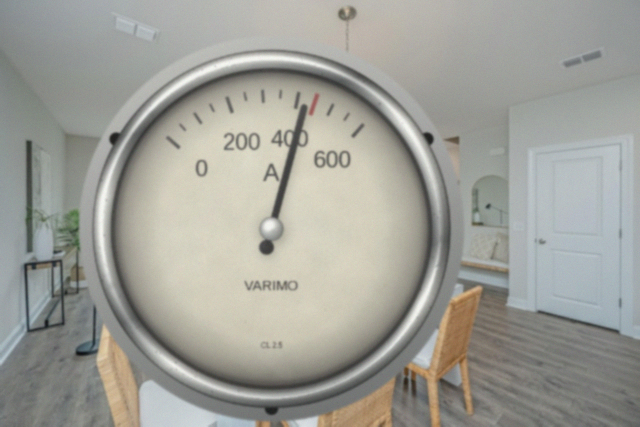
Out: 425A
